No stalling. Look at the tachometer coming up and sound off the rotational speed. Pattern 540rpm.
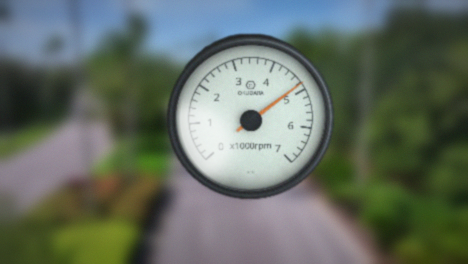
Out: 4800rpm
